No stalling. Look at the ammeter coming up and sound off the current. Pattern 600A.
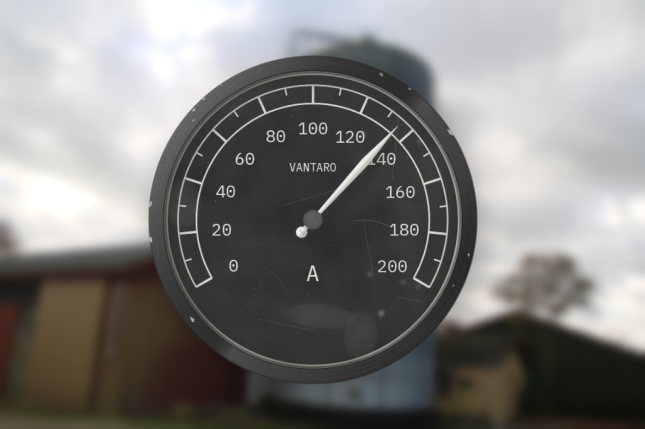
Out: 135A
